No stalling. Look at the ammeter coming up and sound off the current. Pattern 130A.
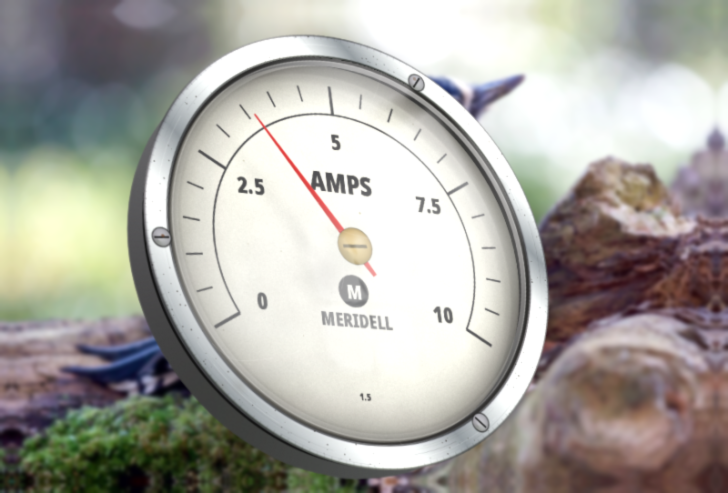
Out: 3.5A
